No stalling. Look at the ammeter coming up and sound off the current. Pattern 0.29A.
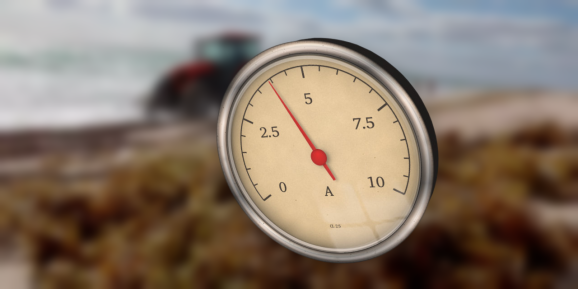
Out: 4A
